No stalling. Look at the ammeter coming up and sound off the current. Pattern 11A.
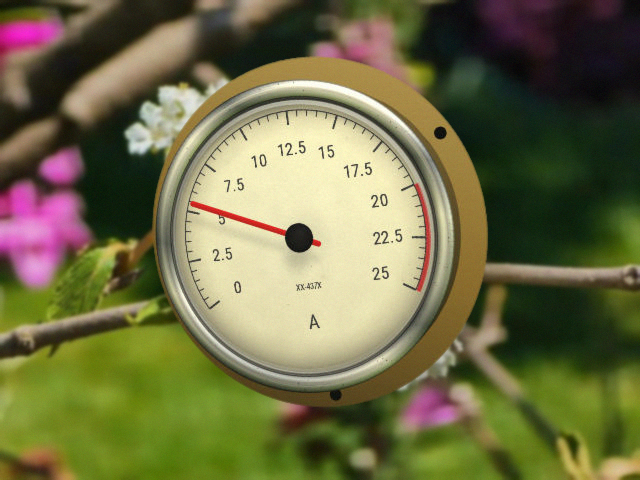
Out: 5.5A
